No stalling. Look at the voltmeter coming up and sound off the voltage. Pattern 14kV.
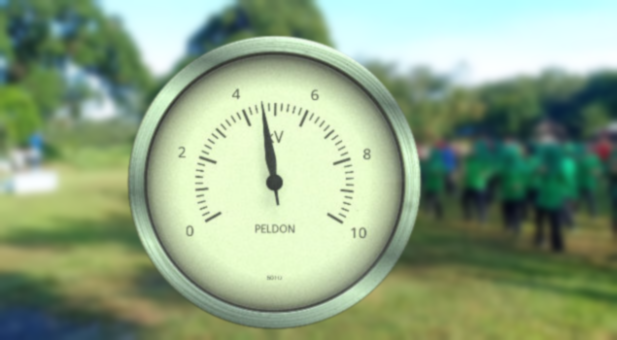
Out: 4.6kV
